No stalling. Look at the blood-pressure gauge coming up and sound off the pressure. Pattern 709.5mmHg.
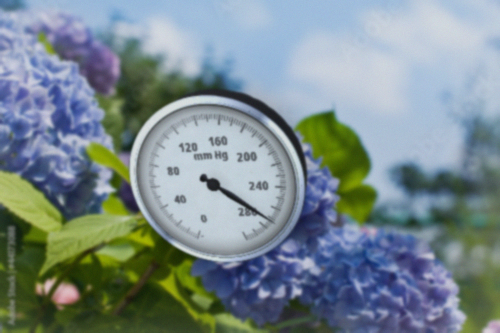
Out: 270mmHg
